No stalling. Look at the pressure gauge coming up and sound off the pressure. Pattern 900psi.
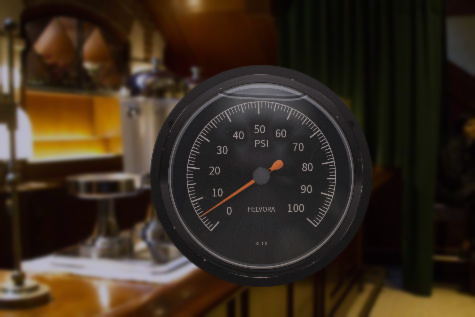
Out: 5psi
